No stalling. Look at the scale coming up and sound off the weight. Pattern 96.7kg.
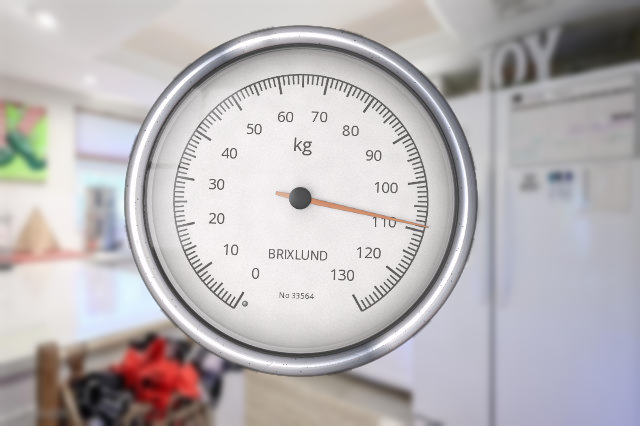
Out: 109kg
